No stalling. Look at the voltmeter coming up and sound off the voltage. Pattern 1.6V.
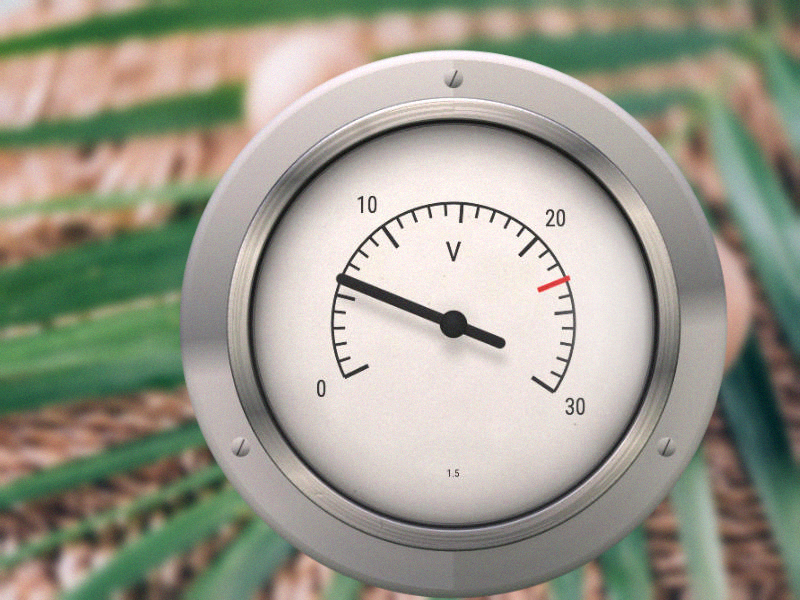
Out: 6V
